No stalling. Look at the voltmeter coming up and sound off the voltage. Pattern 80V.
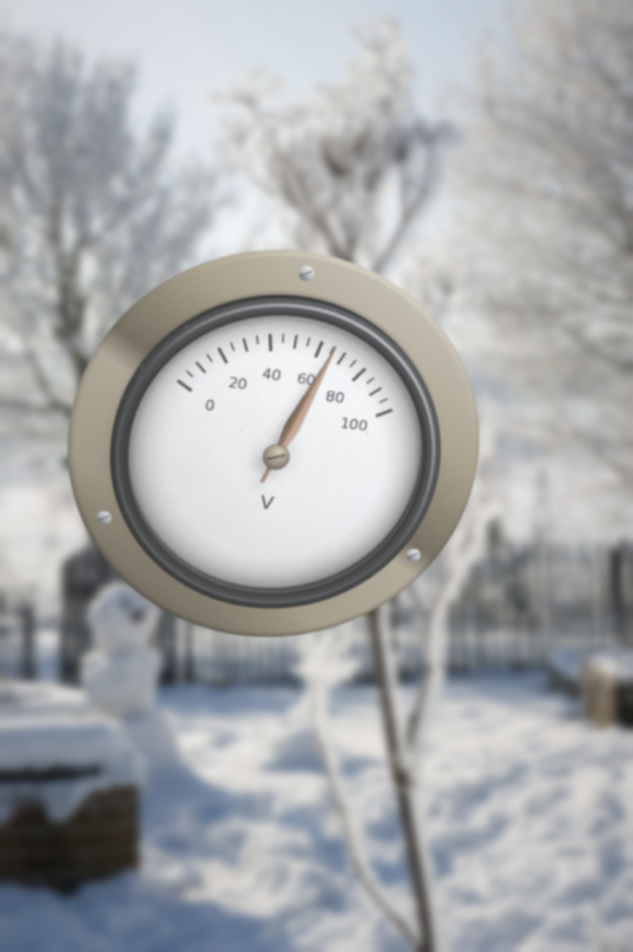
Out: 65V
